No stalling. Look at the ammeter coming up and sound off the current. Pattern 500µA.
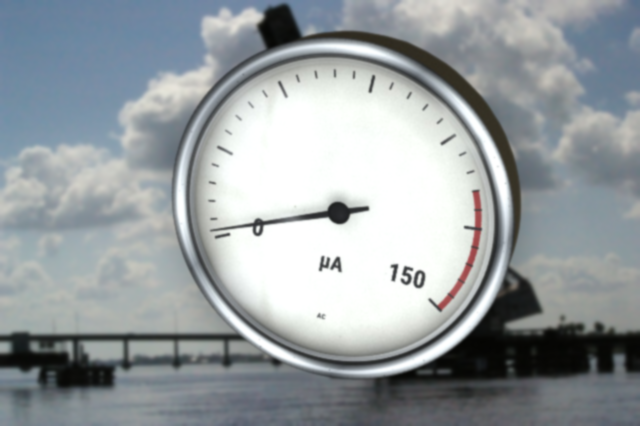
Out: 2.5µA
